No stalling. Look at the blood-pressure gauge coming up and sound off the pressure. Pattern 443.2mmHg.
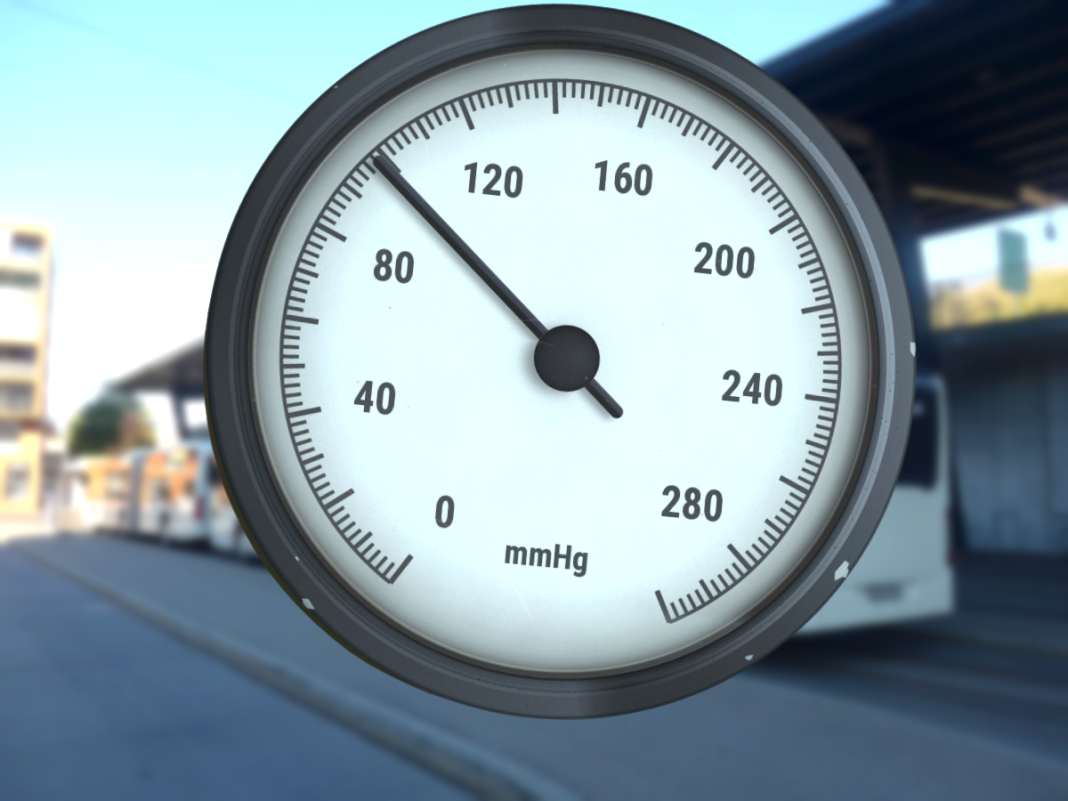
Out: 98mmHg
